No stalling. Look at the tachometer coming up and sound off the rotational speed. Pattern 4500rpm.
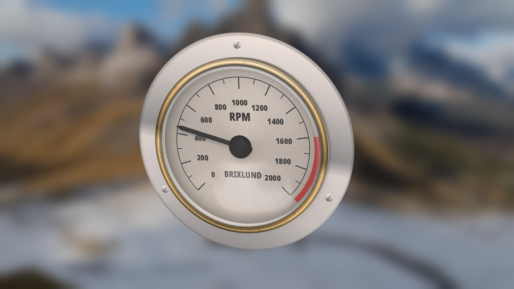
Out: 450rpm
